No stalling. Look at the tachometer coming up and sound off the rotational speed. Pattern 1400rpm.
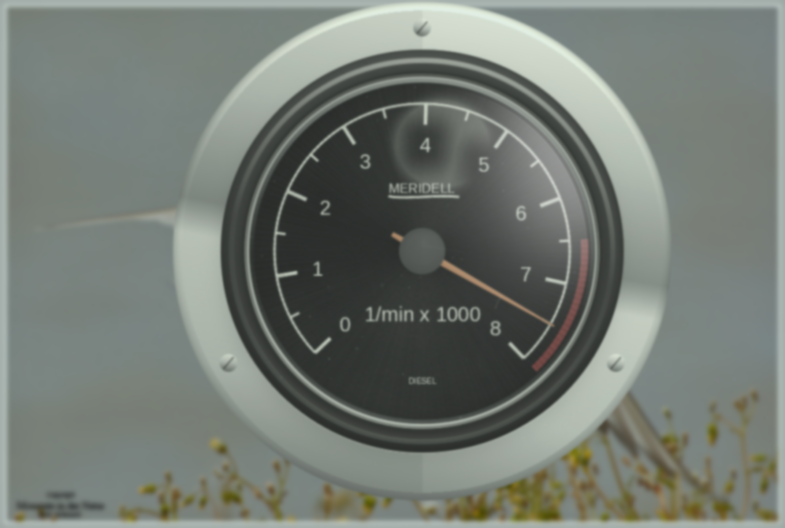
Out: 7500rpm
